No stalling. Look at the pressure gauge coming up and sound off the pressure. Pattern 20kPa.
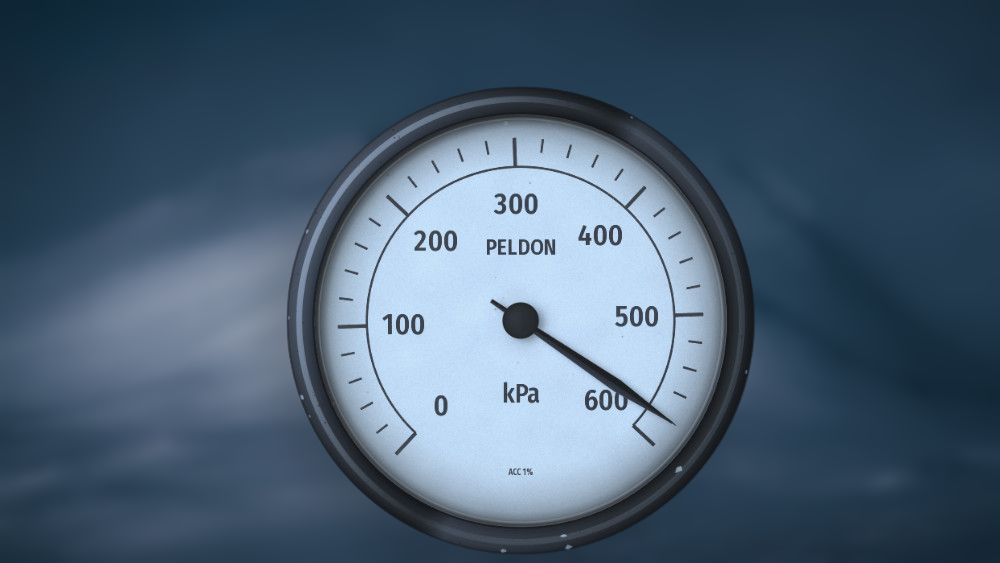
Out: 580kPa
